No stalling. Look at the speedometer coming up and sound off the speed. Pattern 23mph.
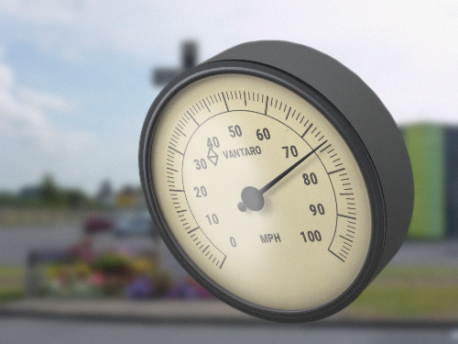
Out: 74mph
